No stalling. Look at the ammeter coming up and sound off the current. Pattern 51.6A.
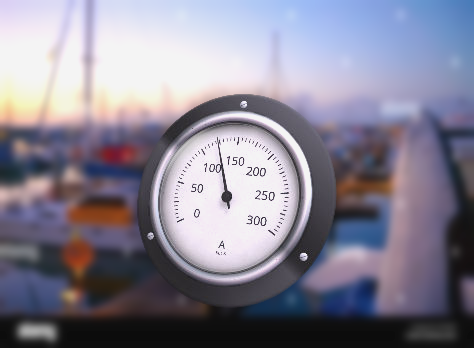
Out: 125A
